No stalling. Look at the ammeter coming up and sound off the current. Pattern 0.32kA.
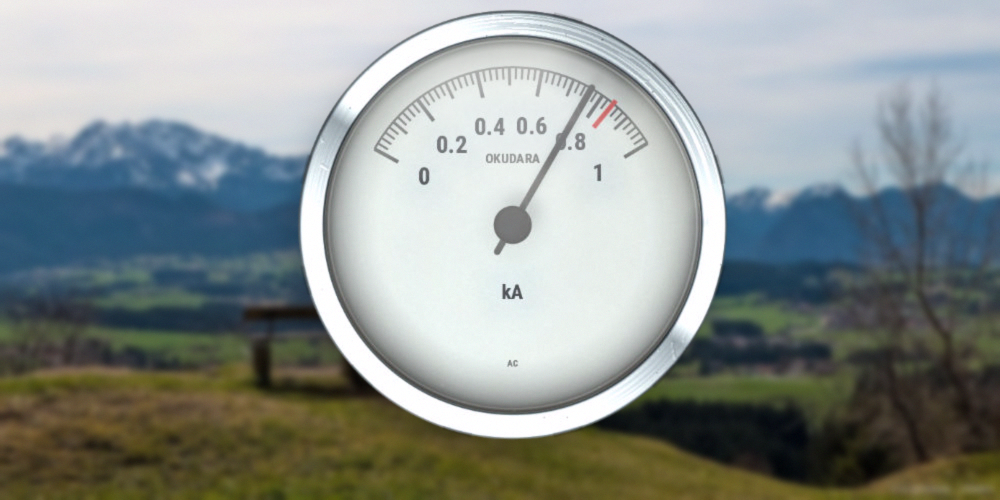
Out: 0.76kA
